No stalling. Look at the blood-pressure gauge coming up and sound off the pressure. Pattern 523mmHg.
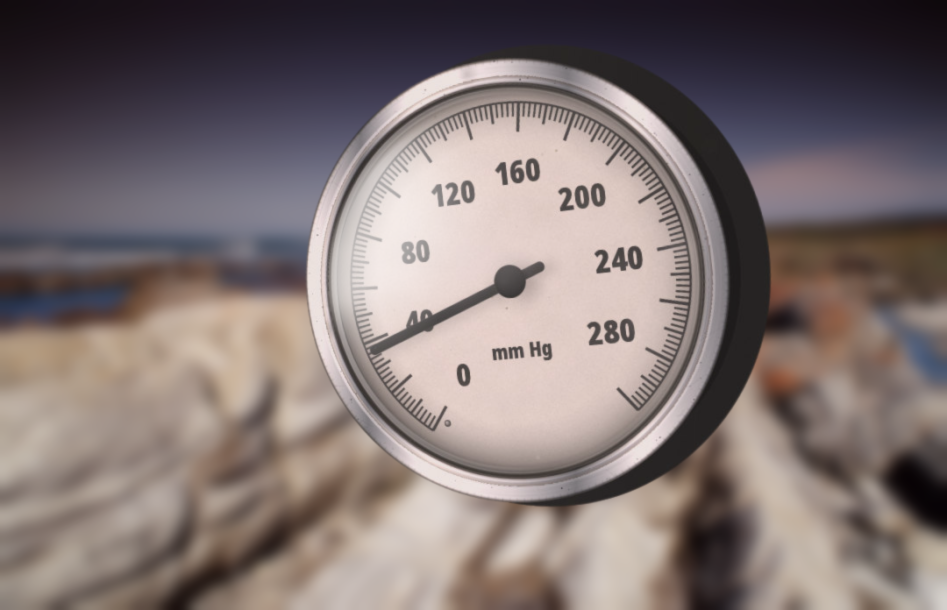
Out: 36mmHg
